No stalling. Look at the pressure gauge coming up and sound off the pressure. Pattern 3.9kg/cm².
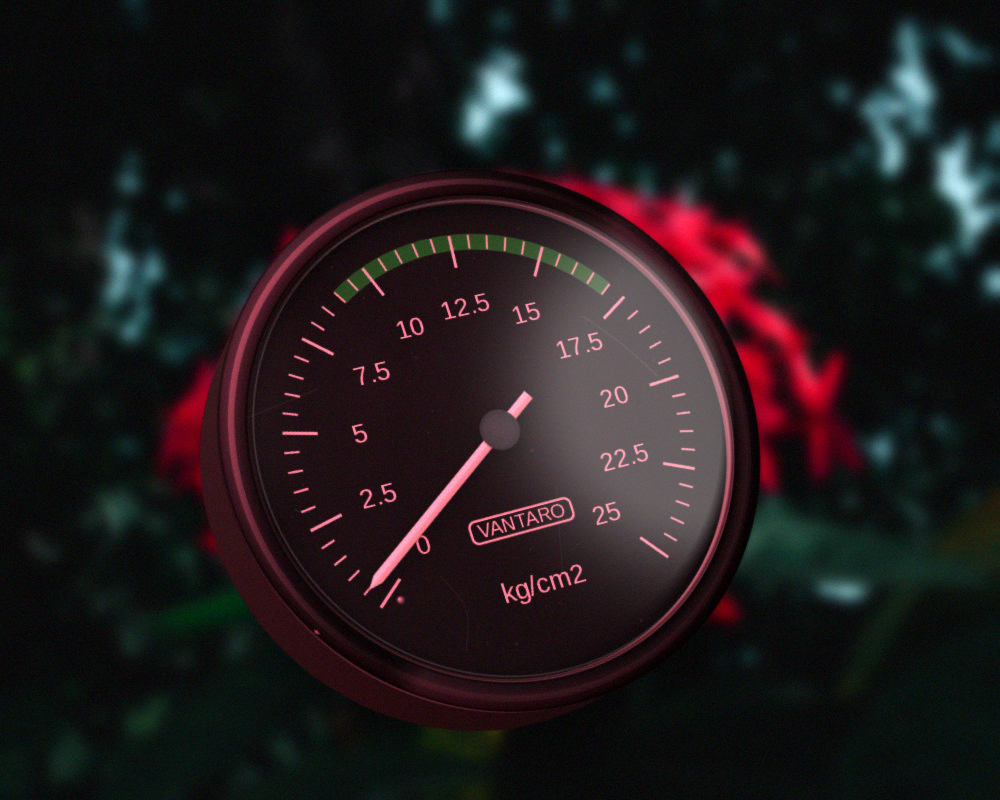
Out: 0.5kg/cm²
